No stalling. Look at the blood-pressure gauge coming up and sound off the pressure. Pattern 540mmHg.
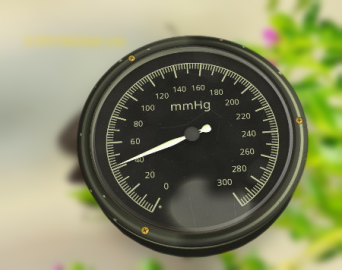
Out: 40mmHg
